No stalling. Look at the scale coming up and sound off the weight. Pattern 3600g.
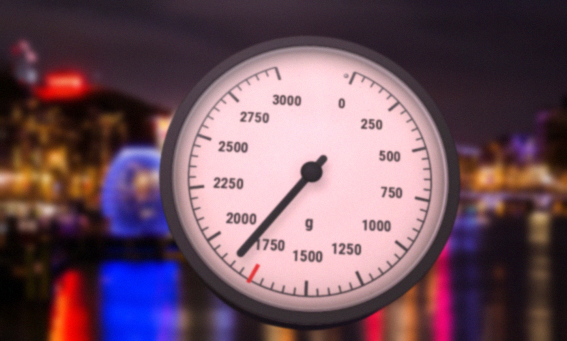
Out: 1850g
